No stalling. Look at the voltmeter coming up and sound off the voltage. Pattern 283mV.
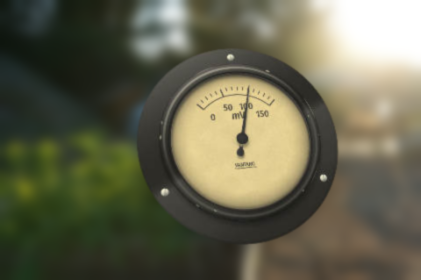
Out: 100mV
